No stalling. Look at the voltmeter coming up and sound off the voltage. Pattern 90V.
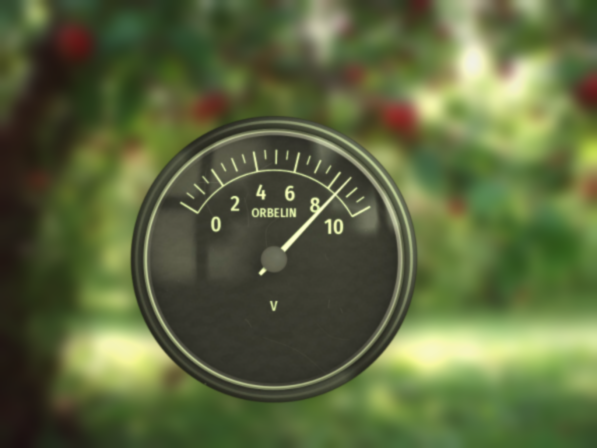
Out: 8.5V
